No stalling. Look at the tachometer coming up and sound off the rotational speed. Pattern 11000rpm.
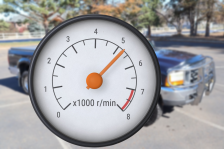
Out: 5250rpm
